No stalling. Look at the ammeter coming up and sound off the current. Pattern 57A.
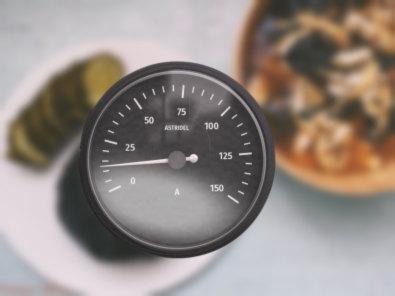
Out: 12.5A
